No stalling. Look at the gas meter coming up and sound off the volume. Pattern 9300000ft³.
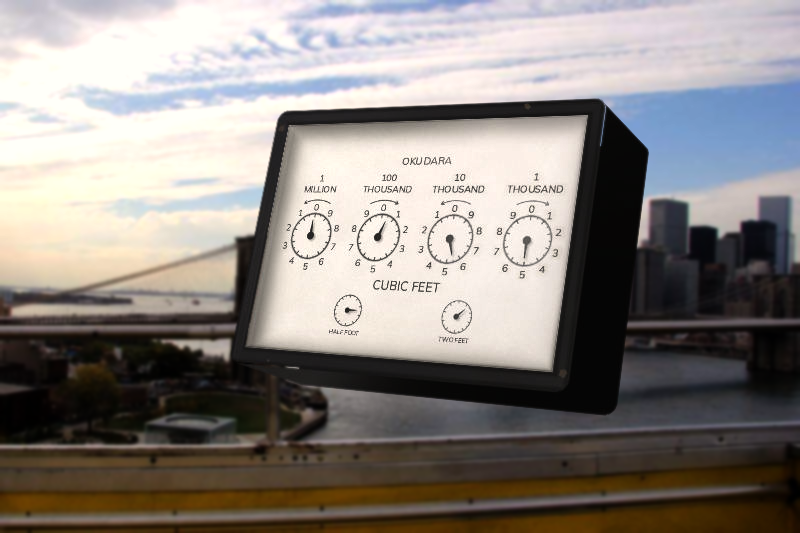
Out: 5500ft³
